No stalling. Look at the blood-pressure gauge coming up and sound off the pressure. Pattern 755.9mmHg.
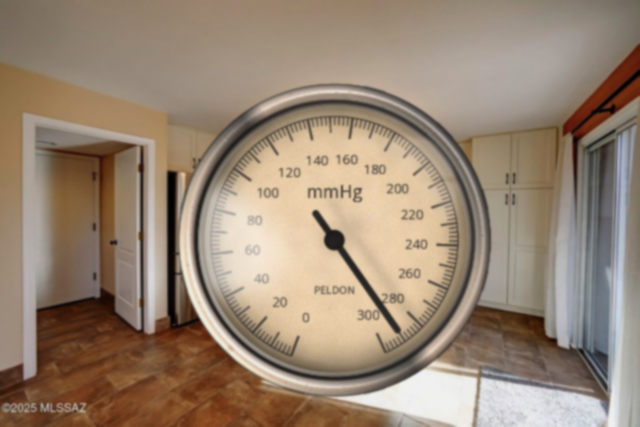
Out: 290mmHg
